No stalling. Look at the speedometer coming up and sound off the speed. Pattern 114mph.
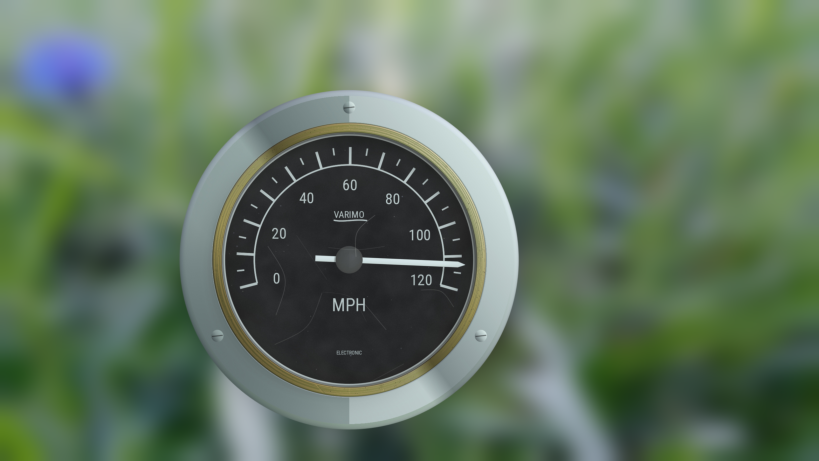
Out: 112.5mph
